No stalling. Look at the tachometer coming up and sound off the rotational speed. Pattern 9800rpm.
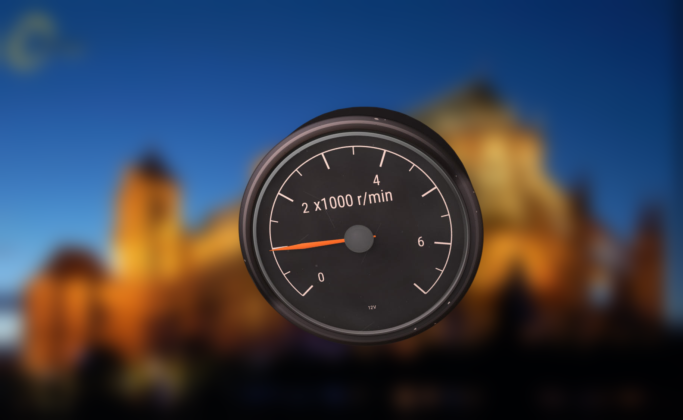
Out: 1000rpm
